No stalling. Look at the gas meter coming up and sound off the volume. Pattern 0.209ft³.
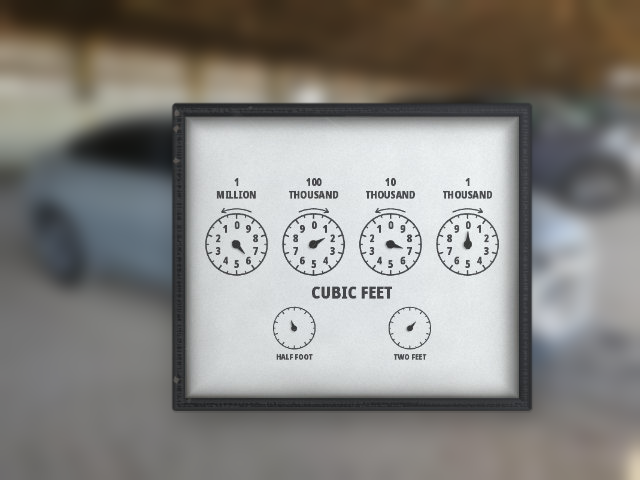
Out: 617000ft³
